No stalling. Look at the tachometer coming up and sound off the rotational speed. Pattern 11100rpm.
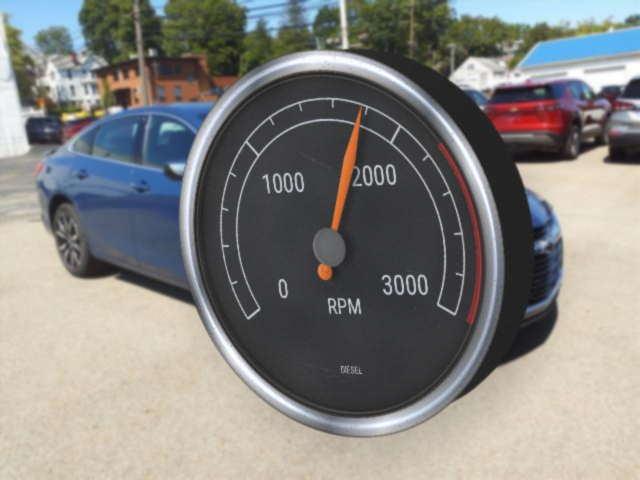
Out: 1800rpm
